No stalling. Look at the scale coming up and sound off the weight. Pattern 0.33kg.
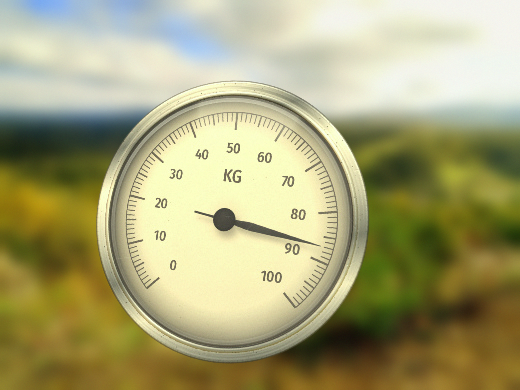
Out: 87kg
